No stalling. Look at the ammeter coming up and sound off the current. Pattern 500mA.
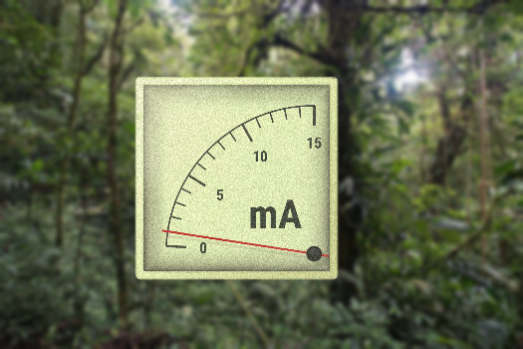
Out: 1mA
